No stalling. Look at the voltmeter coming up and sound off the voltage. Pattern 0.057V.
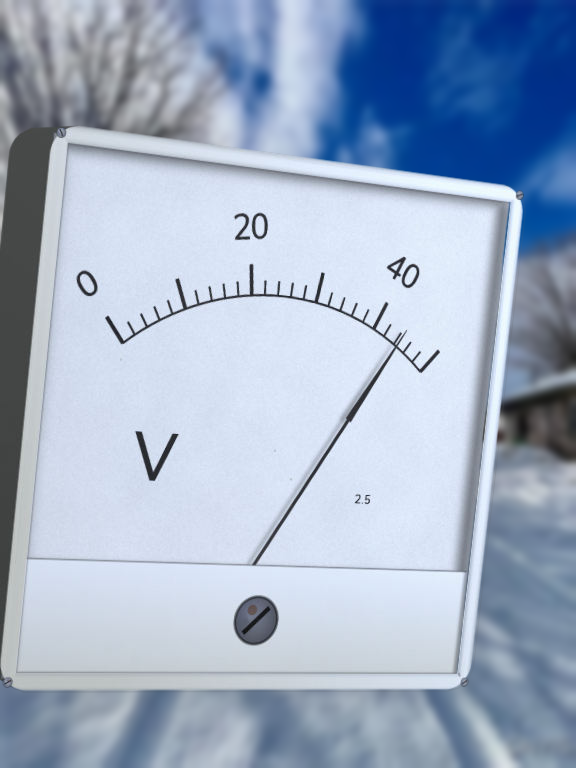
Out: 44V
